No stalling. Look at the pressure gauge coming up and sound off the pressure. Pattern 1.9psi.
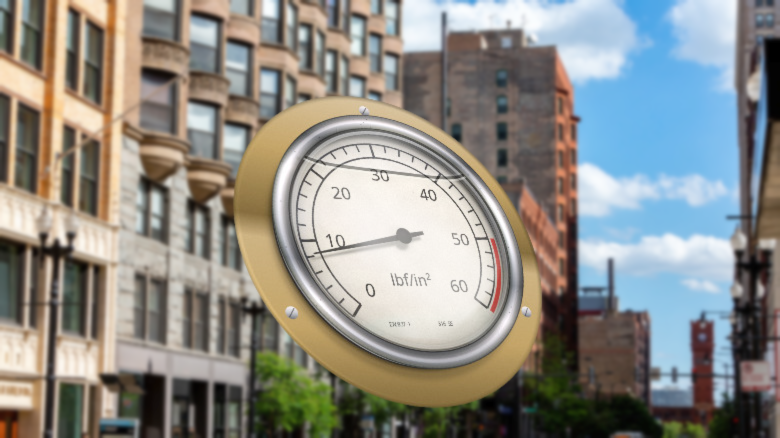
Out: 8psi
